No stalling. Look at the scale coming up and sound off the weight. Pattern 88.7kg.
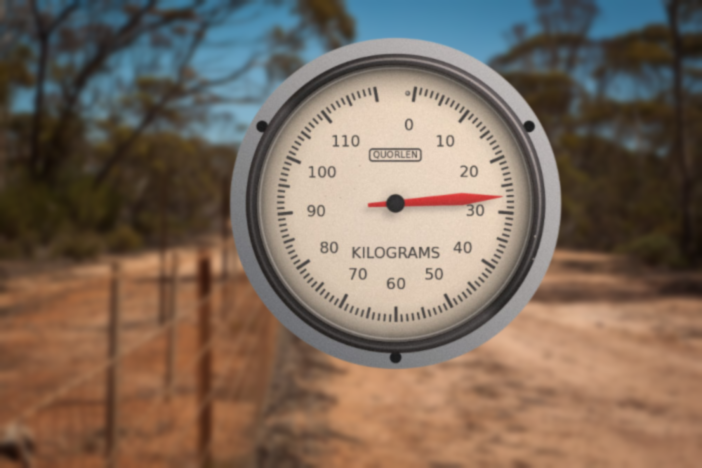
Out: 27kg
